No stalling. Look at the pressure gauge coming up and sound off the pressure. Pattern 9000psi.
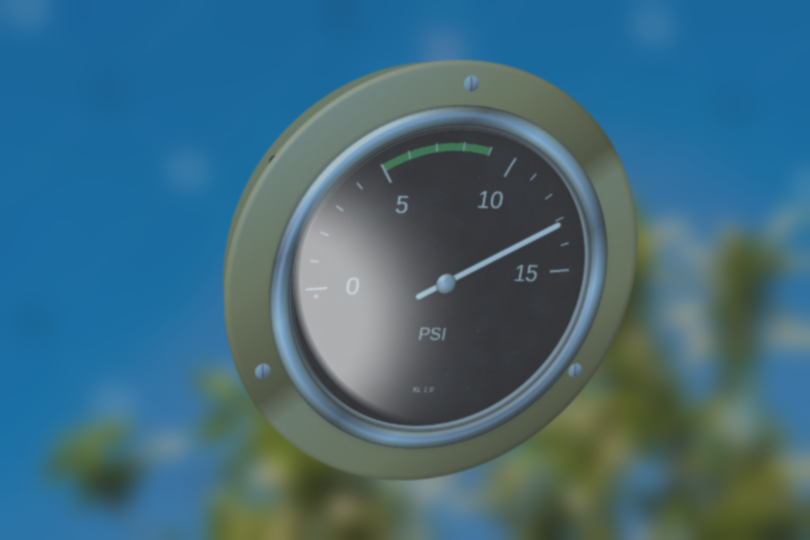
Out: 13psi
